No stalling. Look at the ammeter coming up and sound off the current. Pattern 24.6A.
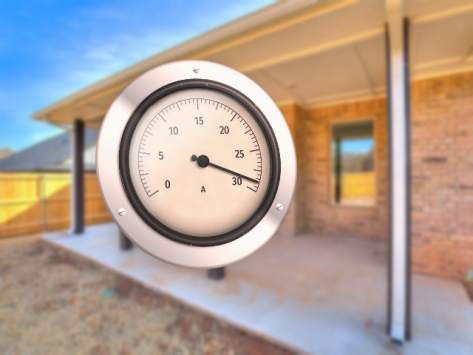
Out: 29A
